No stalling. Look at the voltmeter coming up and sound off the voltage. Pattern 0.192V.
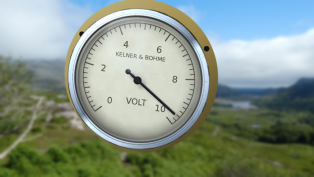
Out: 9.6V
